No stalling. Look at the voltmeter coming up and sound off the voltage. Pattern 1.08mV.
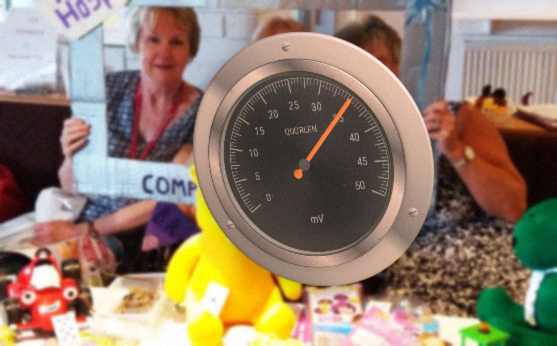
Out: 35mV
